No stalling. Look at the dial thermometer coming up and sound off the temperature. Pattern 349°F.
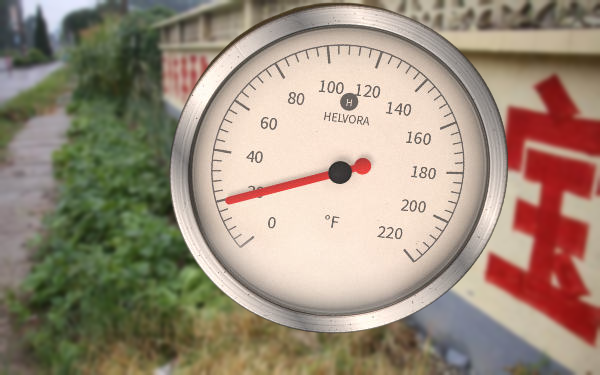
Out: 20°F
